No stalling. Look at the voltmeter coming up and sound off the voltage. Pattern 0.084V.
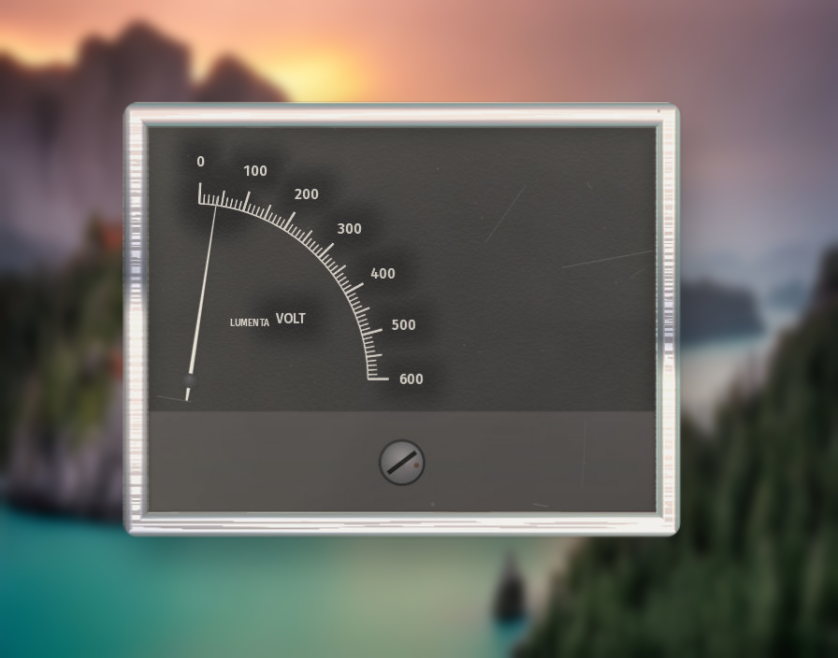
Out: 40V
